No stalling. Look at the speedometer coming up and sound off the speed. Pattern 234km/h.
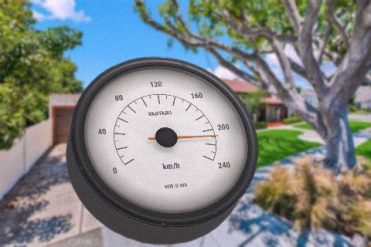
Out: 210km/h
